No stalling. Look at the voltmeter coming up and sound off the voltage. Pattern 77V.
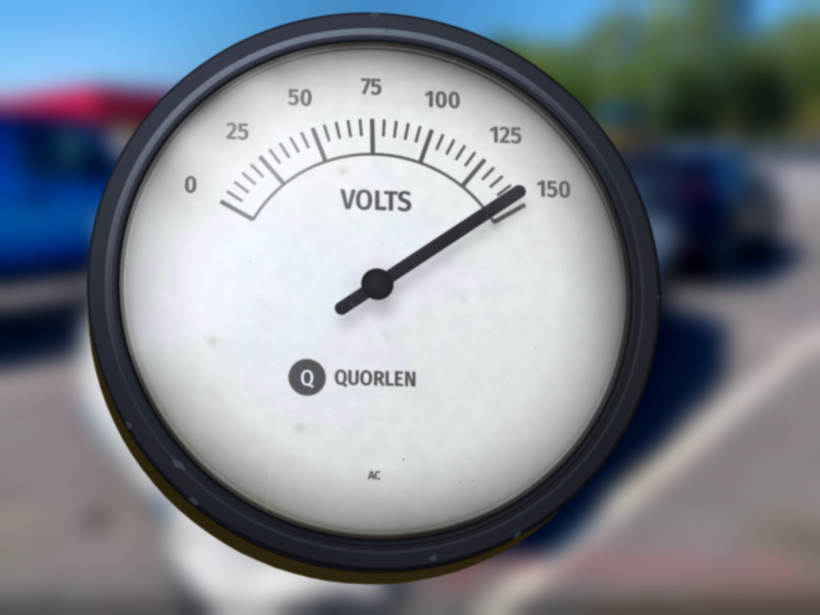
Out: 145V
